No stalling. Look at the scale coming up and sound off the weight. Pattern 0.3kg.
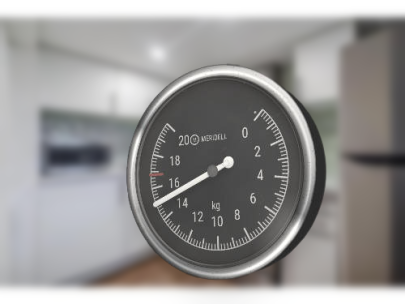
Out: 15kg
